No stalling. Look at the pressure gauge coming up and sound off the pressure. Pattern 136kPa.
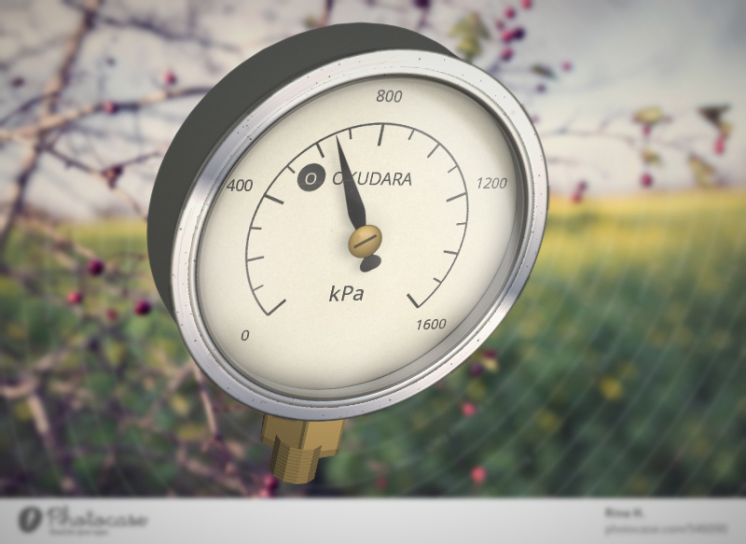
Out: 650kPa
